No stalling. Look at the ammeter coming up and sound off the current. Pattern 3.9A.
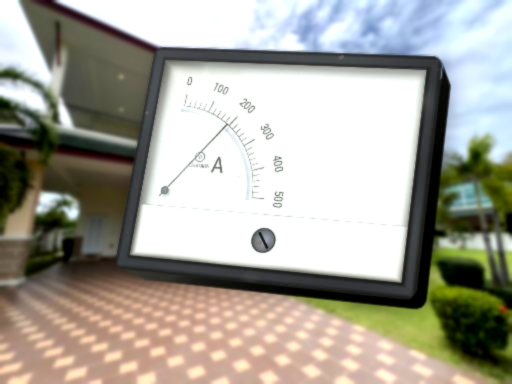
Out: 200A
